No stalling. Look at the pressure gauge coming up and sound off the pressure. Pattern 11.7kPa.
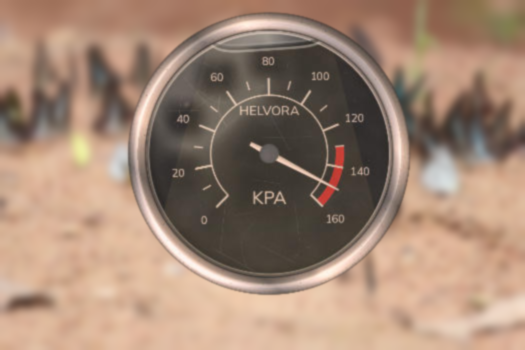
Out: 150kPa
